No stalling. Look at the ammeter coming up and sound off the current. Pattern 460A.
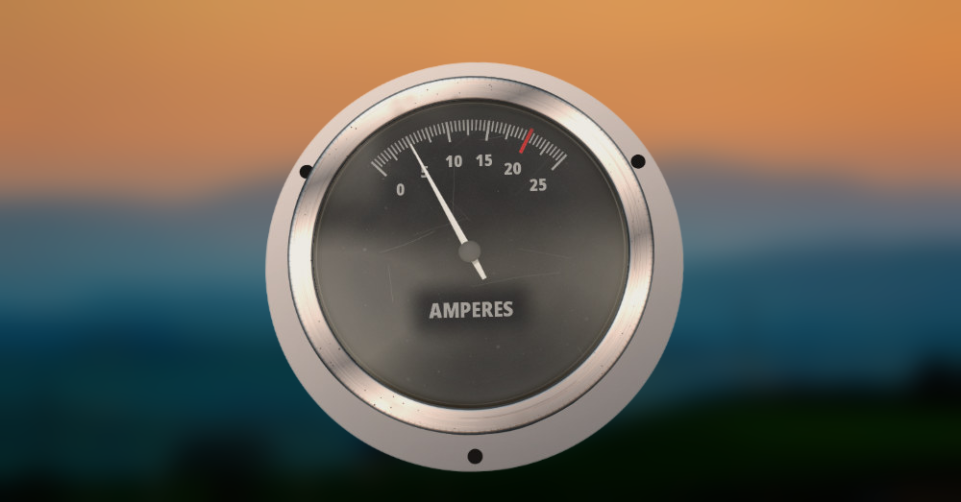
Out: 5A
